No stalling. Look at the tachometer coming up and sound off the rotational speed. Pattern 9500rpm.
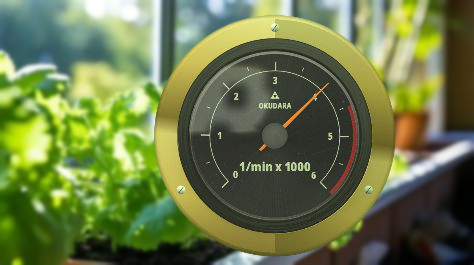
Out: 4000rpm
